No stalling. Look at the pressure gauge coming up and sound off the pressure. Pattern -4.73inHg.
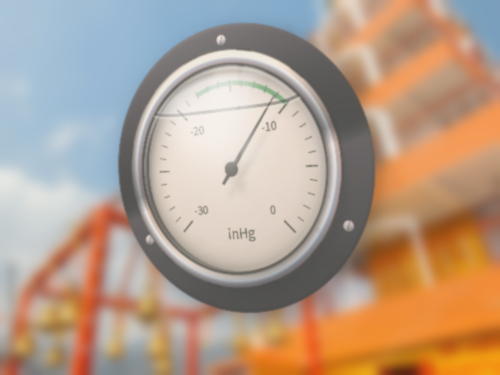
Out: -11inHg
